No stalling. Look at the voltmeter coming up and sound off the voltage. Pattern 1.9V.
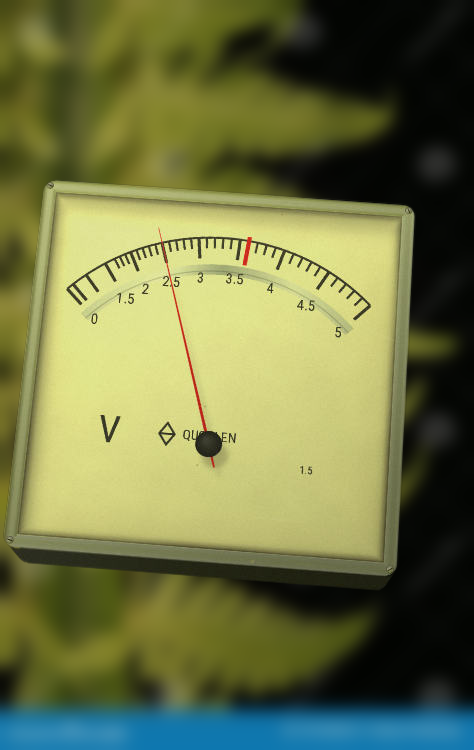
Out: 2.5V
